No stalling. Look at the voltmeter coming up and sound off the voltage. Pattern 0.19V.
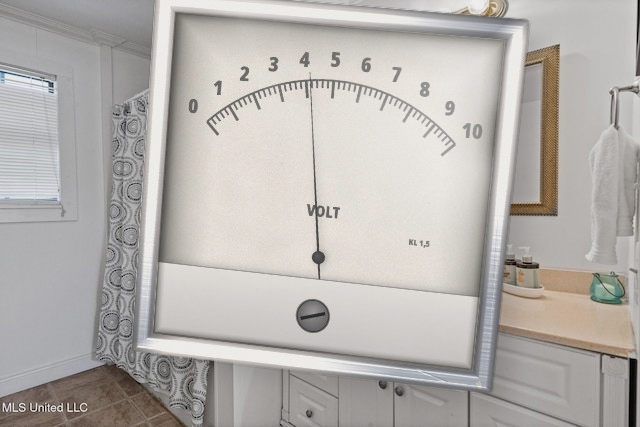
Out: 4.2V
